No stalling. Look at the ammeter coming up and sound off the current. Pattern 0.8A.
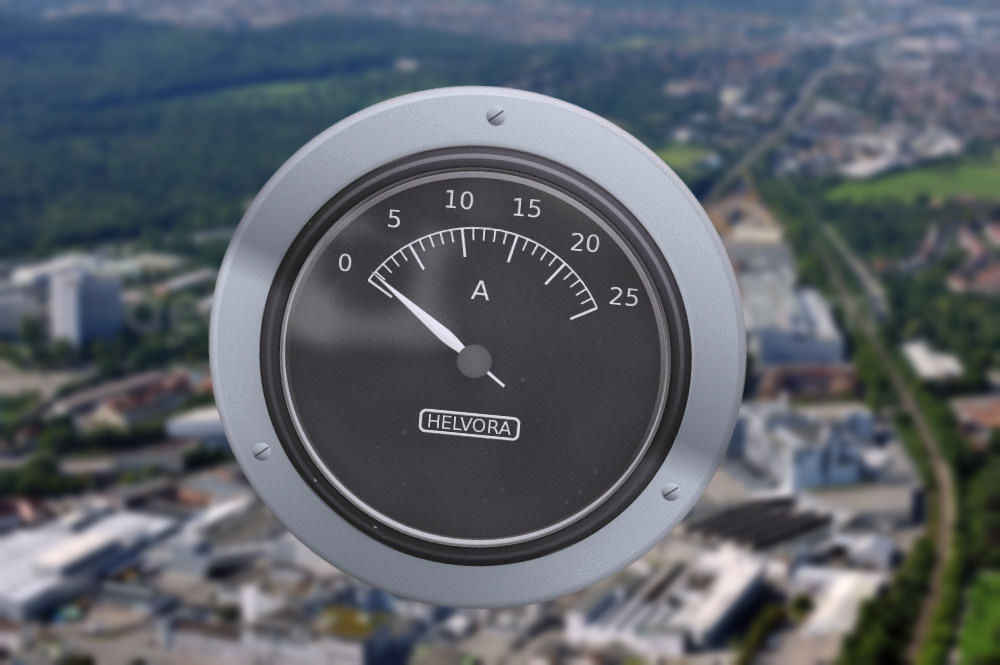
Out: 1A
